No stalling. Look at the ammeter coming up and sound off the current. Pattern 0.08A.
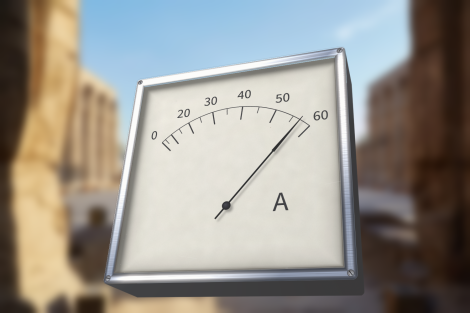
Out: 57.5A
